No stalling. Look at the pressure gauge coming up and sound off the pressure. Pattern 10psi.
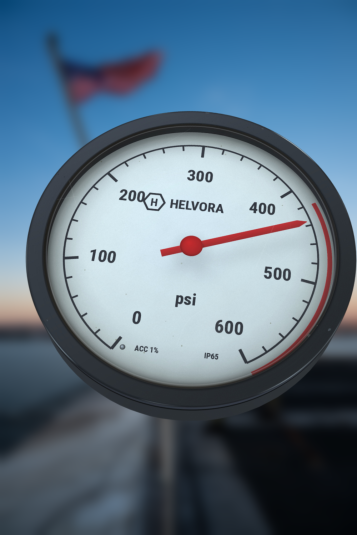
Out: 440psi
